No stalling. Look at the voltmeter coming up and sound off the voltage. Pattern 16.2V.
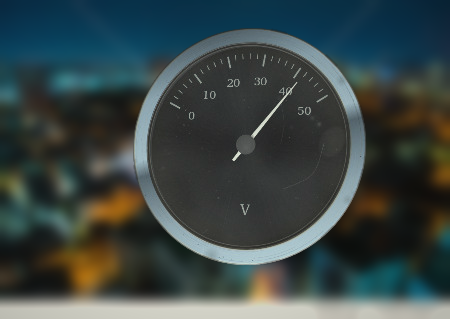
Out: 42V
